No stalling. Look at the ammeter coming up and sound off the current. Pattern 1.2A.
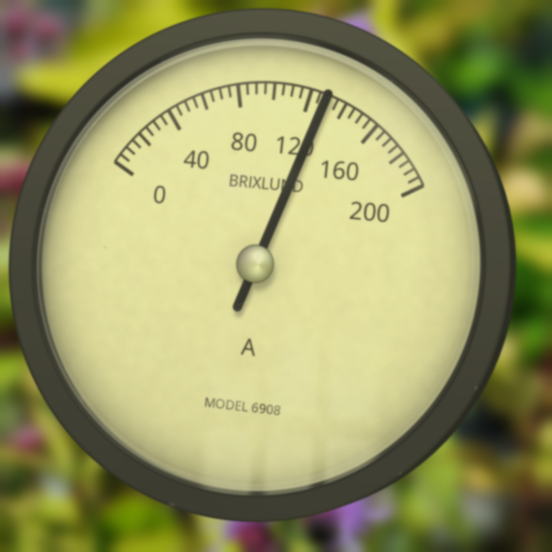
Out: 130A
